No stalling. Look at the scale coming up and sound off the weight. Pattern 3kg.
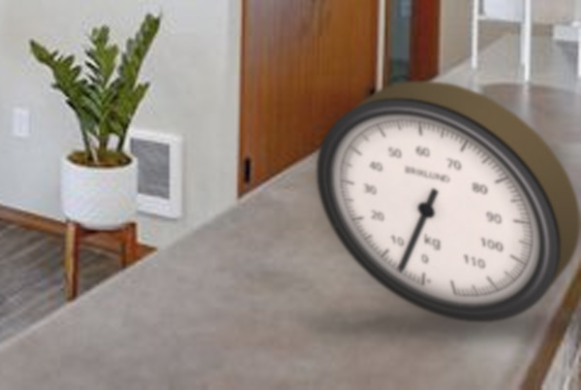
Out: 5kg
